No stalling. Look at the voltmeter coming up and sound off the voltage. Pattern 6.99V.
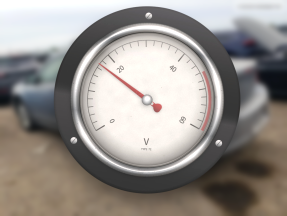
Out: 17V
